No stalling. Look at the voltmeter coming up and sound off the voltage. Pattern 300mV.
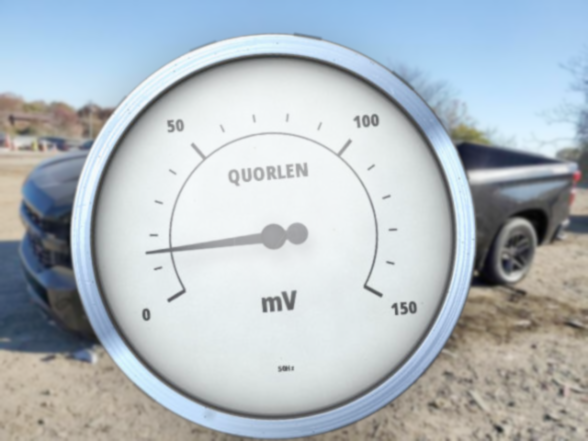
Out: 15mV
